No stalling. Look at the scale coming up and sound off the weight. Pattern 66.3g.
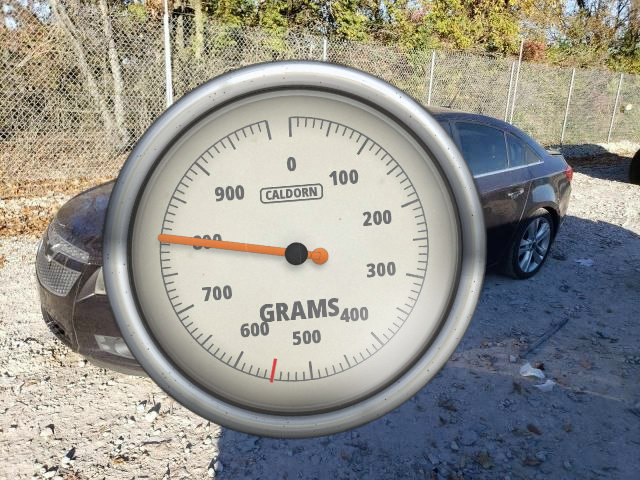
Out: 800g
